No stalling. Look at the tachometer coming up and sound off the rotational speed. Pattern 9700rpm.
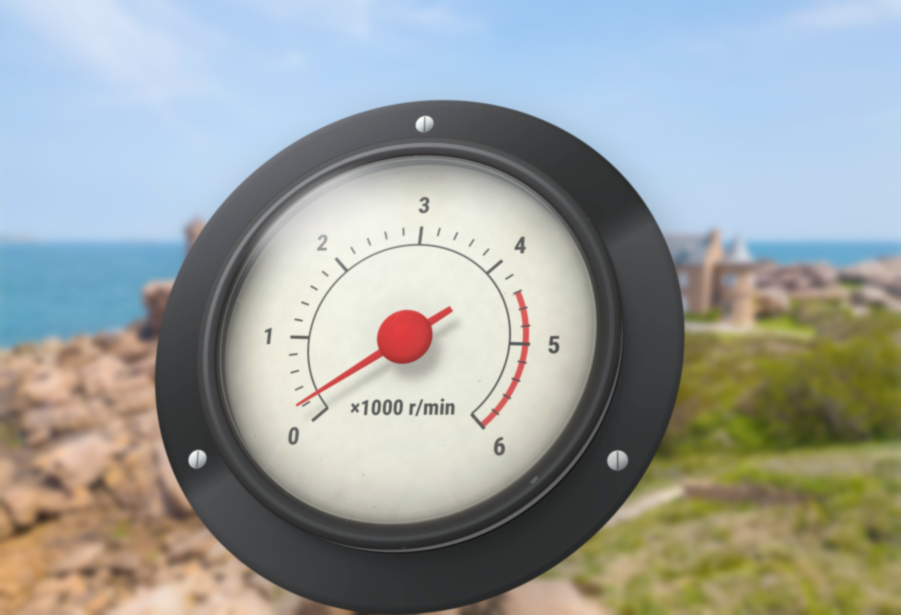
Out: 200rpm
